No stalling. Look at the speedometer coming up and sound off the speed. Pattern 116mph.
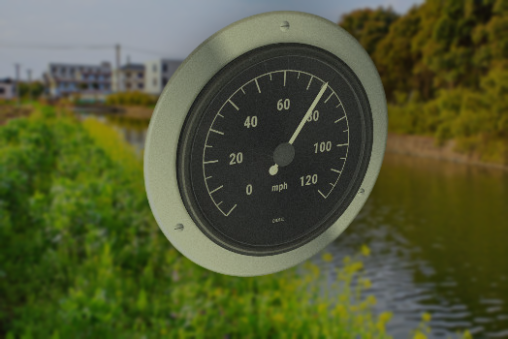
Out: 75mph
